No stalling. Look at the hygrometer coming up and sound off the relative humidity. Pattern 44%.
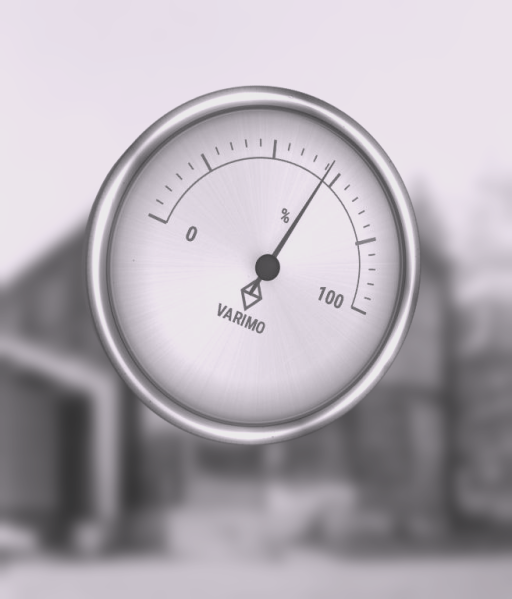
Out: 56%
